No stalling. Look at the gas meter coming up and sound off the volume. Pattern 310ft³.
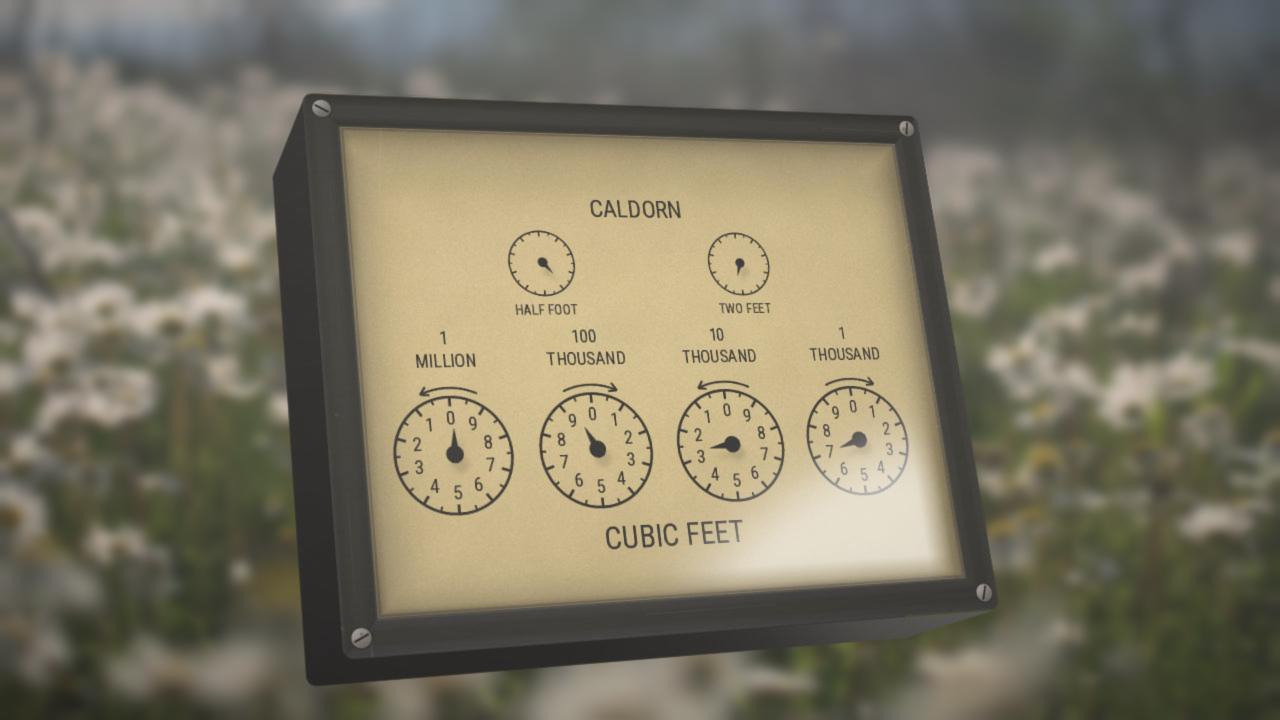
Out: 992700ft³
